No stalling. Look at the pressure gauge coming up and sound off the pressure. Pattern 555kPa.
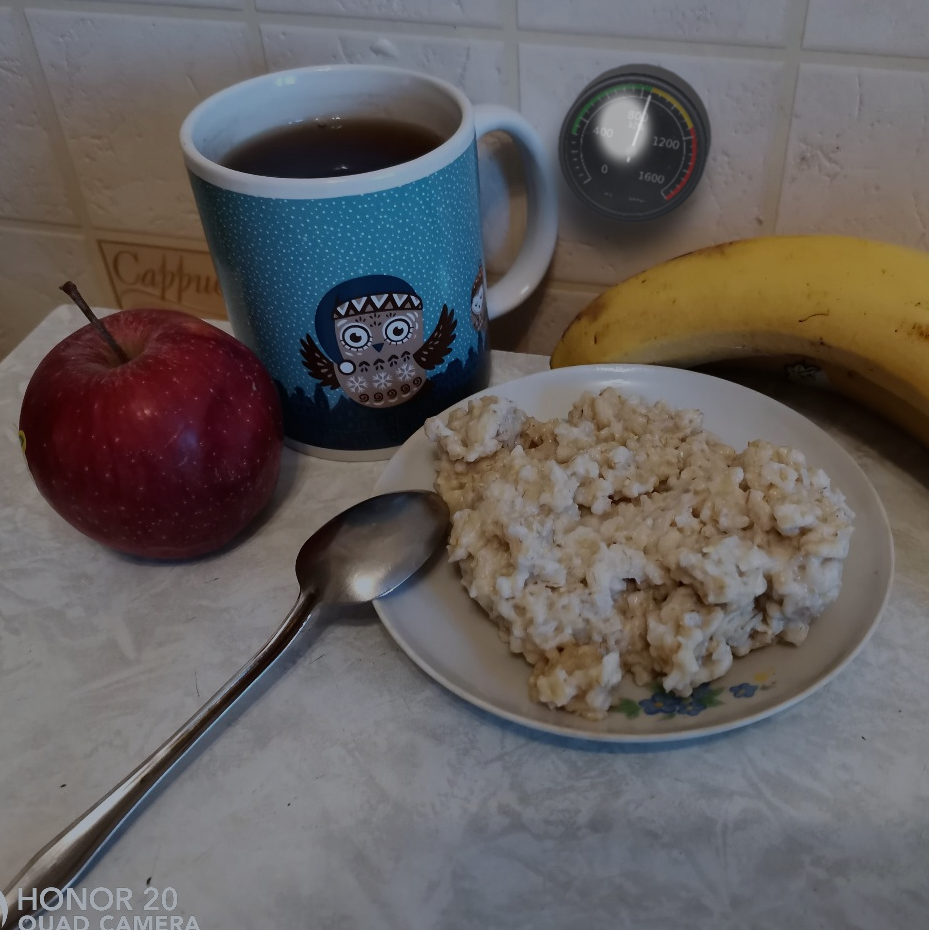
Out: 850kPa
